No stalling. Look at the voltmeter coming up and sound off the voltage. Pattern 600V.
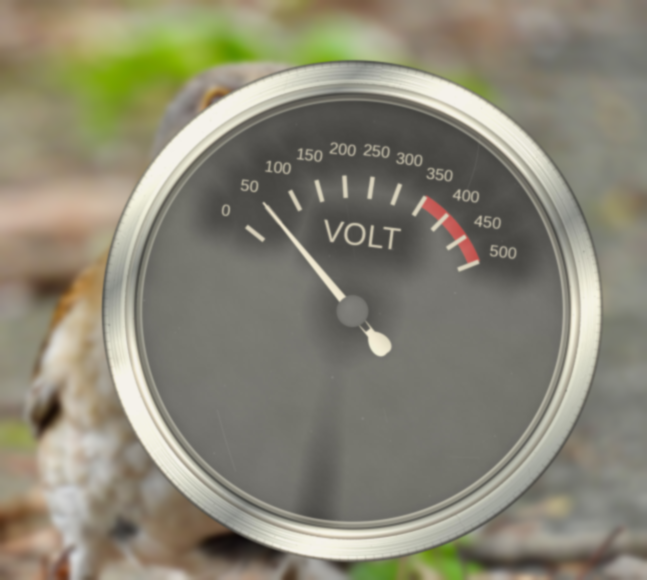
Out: 50V
